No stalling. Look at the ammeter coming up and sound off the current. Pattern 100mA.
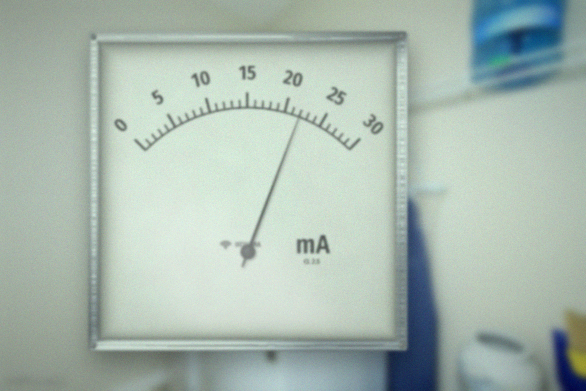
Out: 22mA
